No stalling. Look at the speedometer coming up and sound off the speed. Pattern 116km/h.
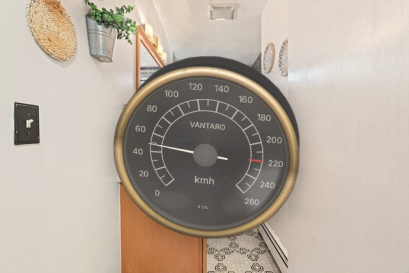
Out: 50km/h
